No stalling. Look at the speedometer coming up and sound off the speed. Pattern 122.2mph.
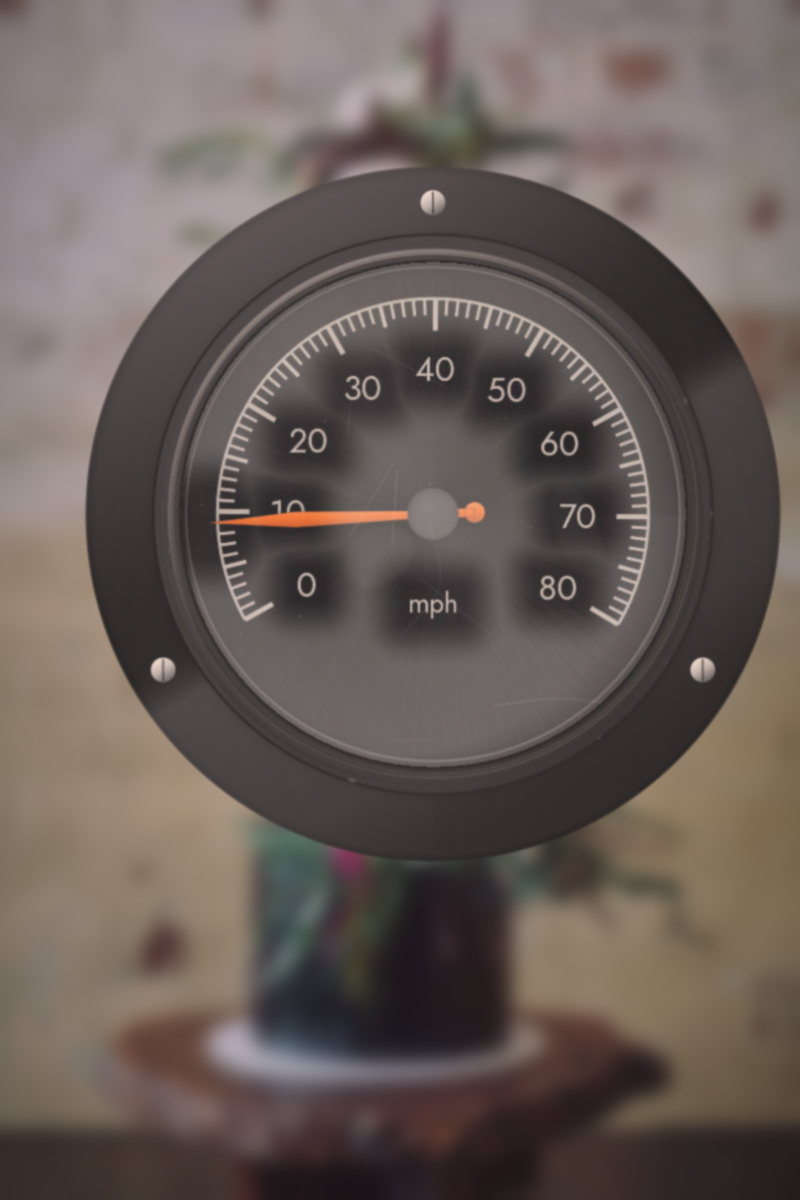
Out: 9mph
